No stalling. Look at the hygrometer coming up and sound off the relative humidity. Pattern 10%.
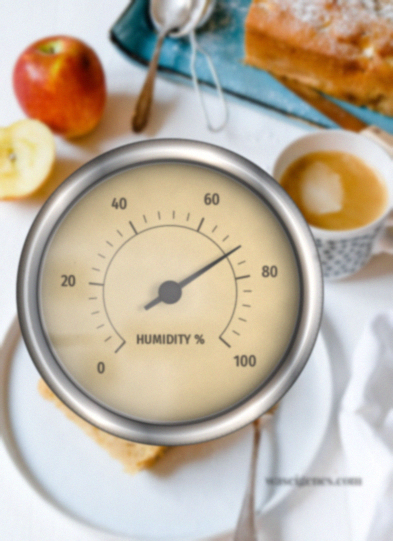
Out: 72%
